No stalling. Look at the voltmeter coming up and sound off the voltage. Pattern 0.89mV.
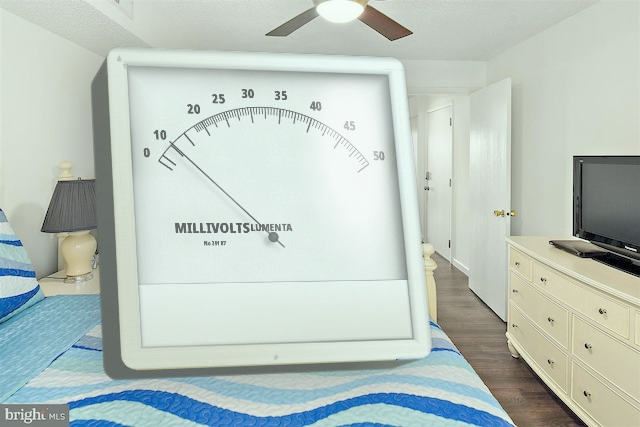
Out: 10mV
